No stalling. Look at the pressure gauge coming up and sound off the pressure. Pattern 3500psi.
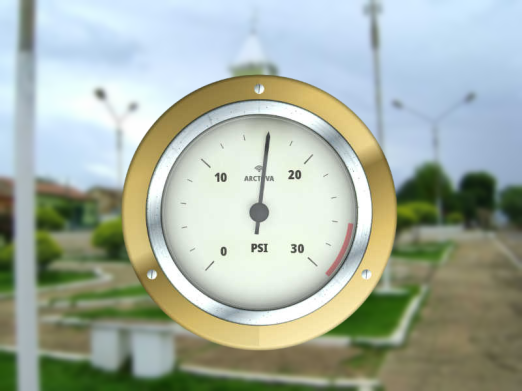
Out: 16psi
